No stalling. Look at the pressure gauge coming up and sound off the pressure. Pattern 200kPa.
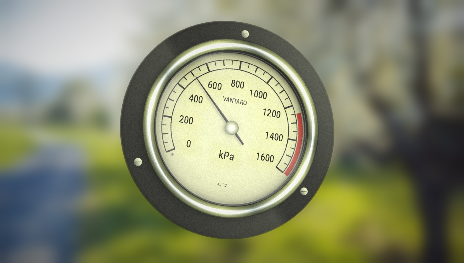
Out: 500kPa
